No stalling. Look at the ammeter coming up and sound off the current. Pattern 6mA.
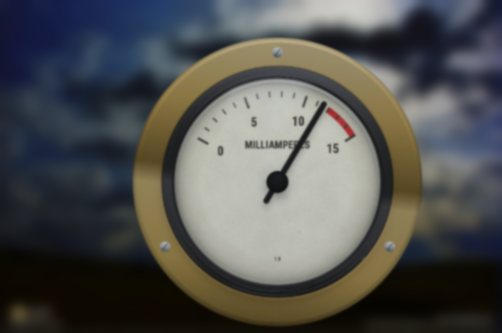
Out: 11.5mA
